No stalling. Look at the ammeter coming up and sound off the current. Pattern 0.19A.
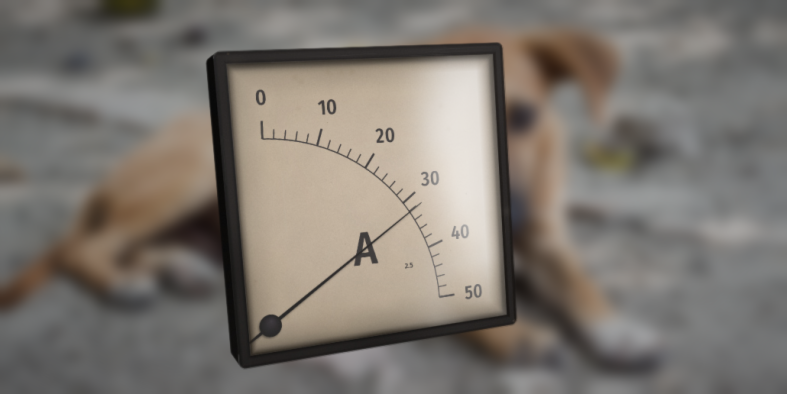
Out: 32A
